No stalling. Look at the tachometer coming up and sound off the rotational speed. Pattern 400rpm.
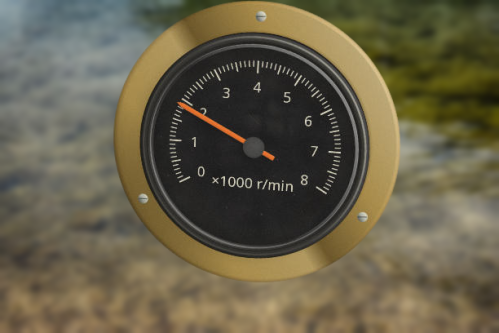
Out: 1900rpm
